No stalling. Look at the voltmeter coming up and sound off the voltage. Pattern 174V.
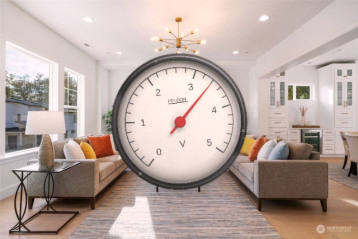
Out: 3.4V
